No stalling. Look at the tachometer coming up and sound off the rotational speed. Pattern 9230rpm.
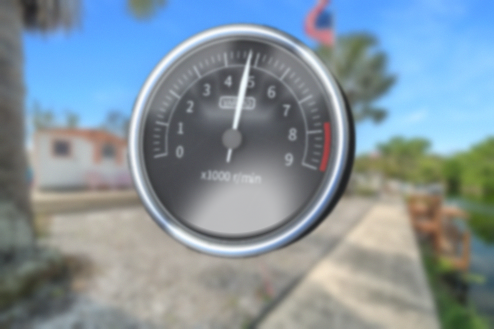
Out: 4800rpm
